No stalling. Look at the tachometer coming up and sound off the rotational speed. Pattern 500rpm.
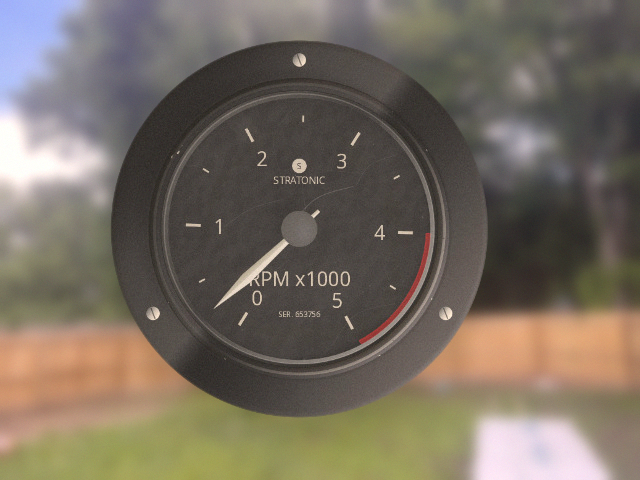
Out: 250rpm
